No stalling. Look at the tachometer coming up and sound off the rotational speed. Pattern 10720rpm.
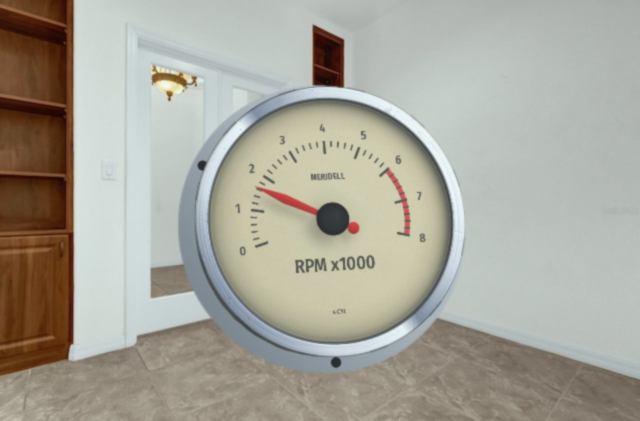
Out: 1600rpm
